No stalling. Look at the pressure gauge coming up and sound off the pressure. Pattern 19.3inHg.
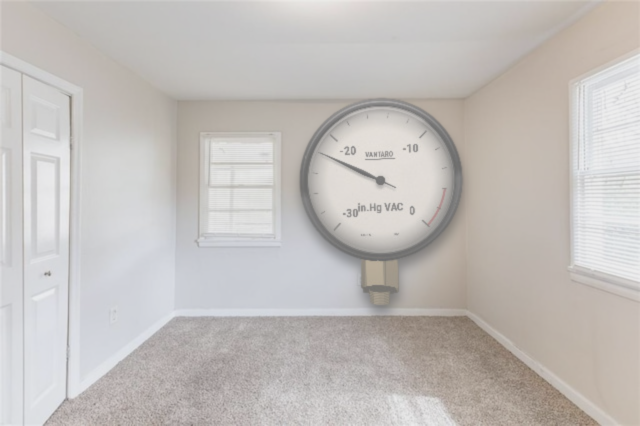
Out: -22inHg
